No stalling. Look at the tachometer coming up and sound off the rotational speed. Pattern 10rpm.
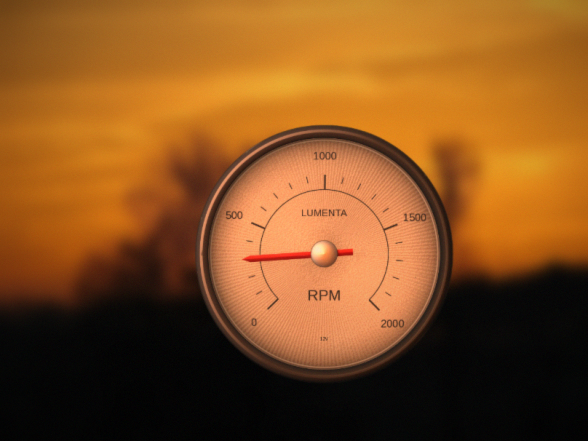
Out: 300rpm
